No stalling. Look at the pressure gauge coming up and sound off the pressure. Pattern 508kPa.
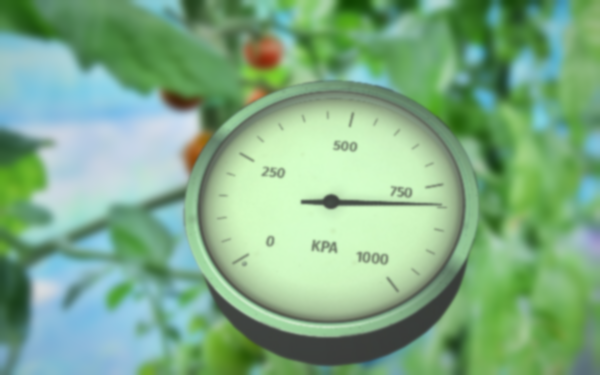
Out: 800kPa
